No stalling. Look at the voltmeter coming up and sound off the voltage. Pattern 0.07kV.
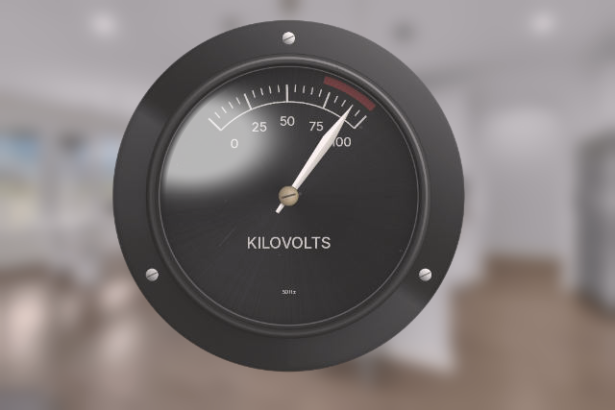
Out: 90kV
